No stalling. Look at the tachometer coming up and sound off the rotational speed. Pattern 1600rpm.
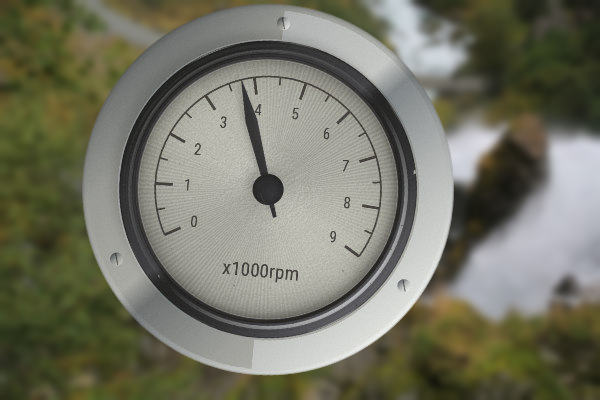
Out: 3750rpm
